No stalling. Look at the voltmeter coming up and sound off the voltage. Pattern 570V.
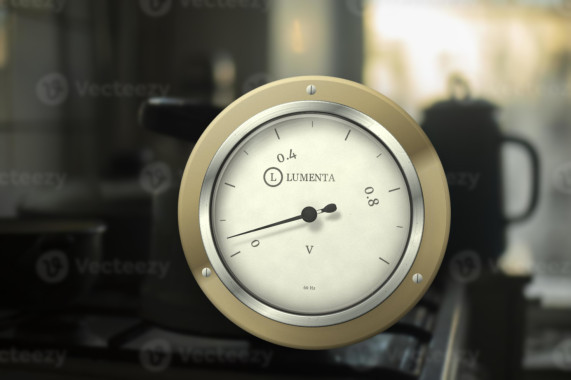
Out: 0.05V
